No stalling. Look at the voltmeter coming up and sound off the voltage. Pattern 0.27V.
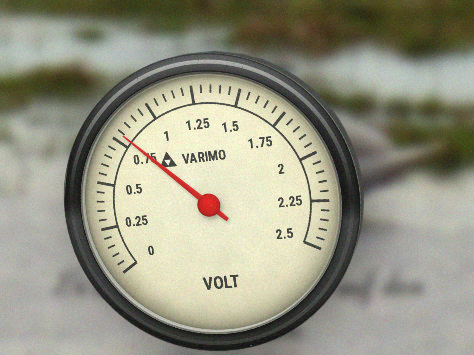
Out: 0.8V
